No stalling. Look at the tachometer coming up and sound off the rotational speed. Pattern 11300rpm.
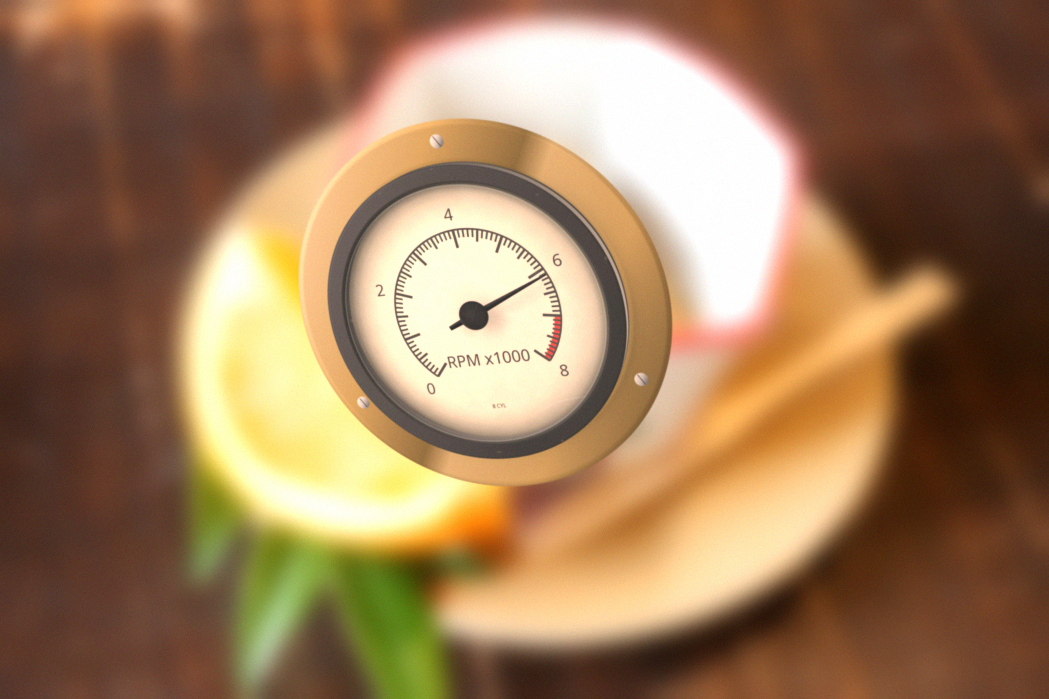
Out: 6100rpm
